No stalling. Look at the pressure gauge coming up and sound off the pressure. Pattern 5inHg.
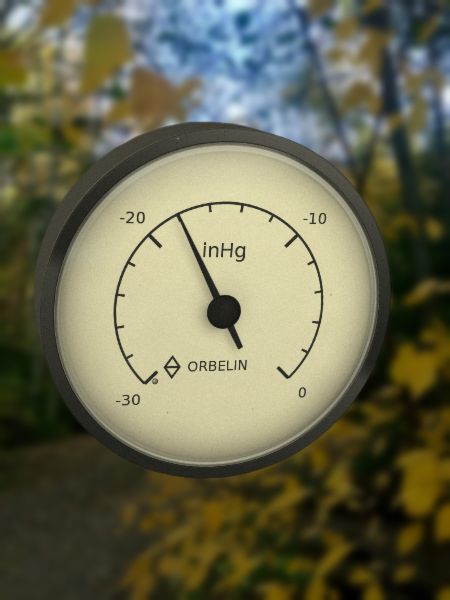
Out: -18inHg
